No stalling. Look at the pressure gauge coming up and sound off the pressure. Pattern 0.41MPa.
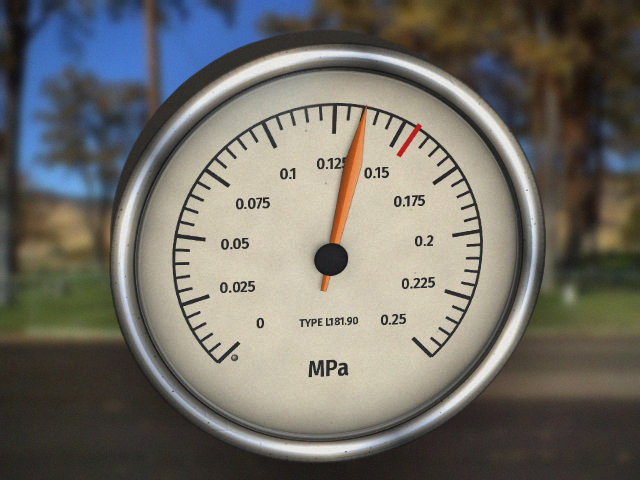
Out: 0.135MPa
